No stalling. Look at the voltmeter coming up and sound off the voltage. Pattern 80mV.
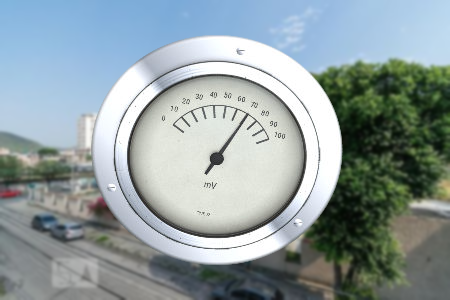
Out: 70mV
